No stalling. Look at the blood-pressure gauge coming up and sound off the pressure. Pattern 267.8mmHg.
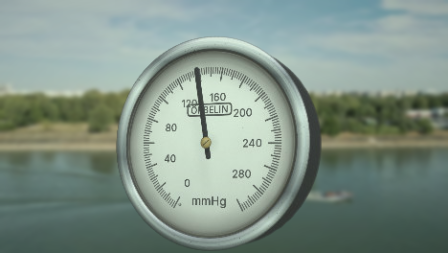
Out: 140mmHg
